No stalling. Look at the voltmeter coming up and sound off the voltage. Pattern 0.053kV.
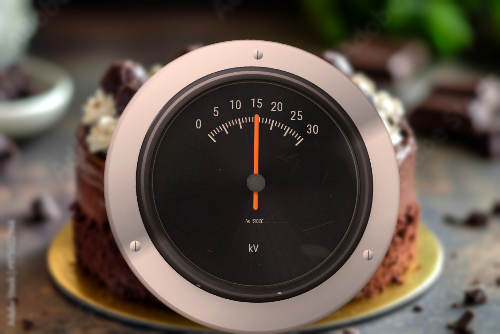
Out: 15kV
